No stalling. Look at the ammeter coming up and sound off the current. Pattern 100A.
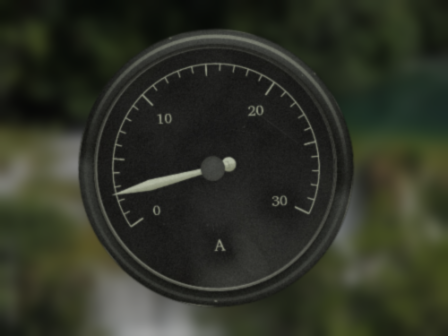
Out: 2.5A
